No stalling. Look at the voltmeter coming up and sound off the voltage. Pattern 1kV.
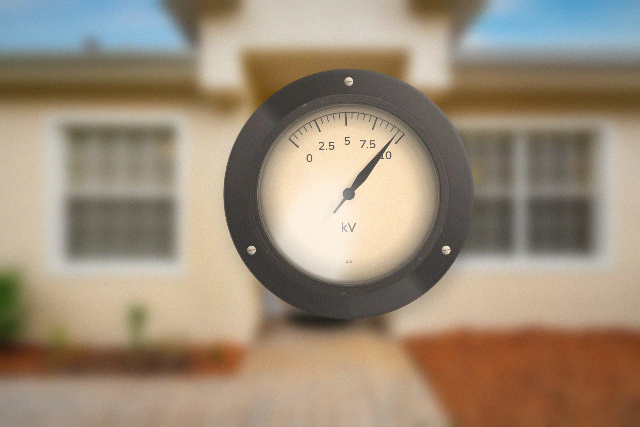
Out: 9.5kV
